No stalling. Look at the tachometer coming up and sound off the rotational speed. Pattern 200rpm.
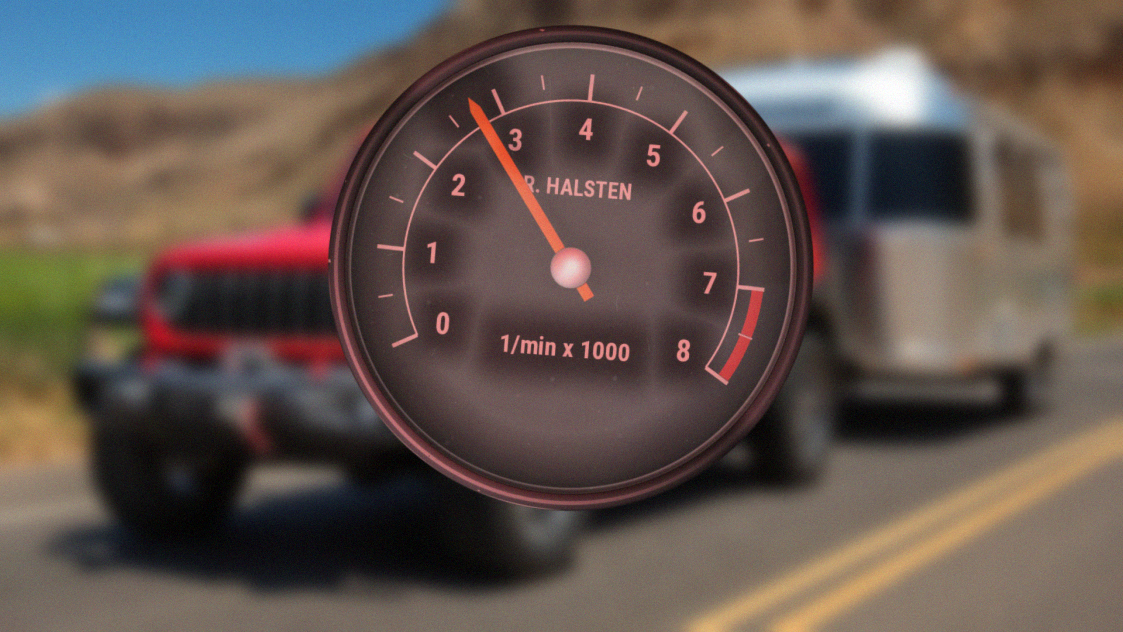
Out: 2750rpm
